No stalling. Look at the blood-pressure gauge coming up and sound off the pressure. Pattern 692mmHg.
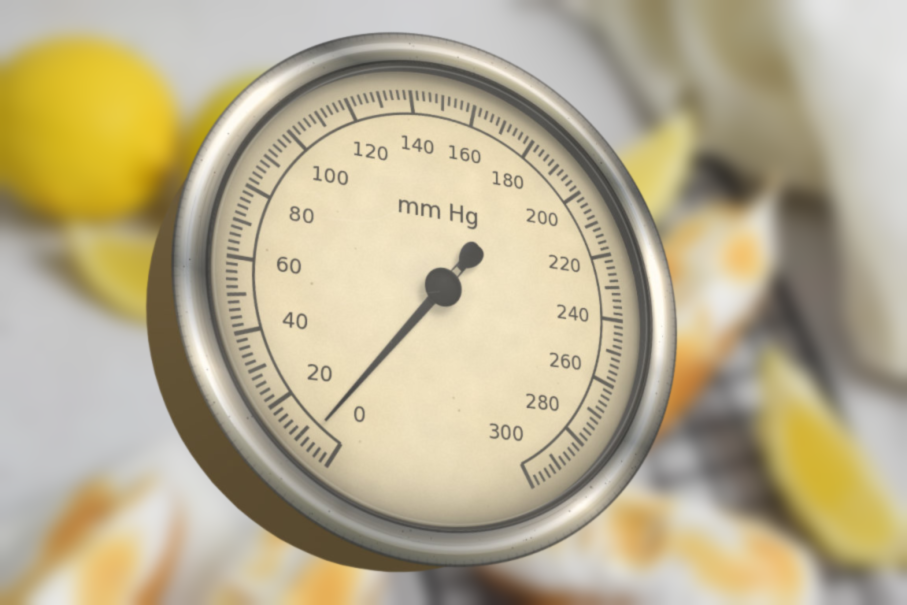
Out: 8mmHg
